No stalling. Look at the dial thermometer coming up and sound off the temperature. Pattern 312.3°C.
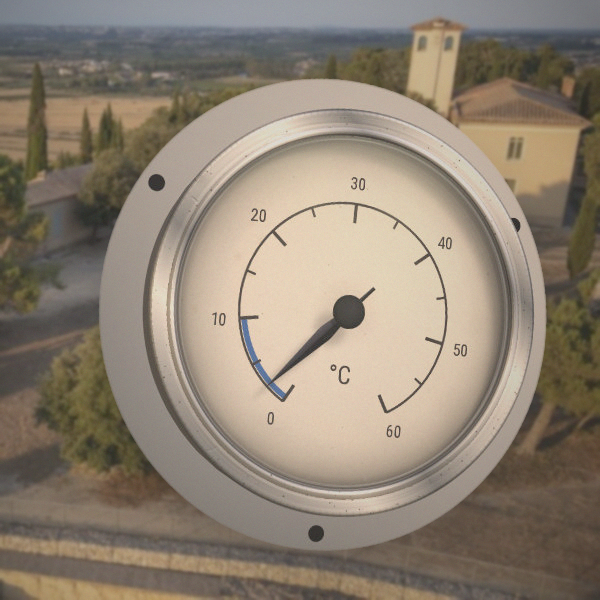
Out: 2.5°C
